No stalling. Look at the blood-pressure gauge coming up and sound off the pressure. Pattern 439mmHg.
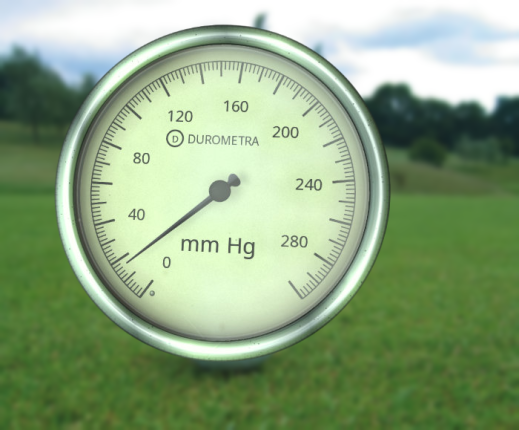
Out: 16mmHg
